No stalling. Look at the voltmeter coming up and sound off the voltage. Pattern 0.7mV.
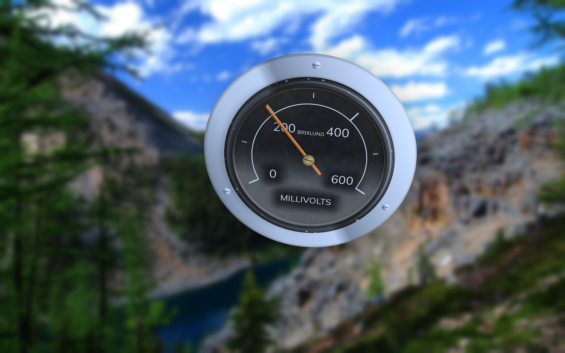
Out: 200mV
